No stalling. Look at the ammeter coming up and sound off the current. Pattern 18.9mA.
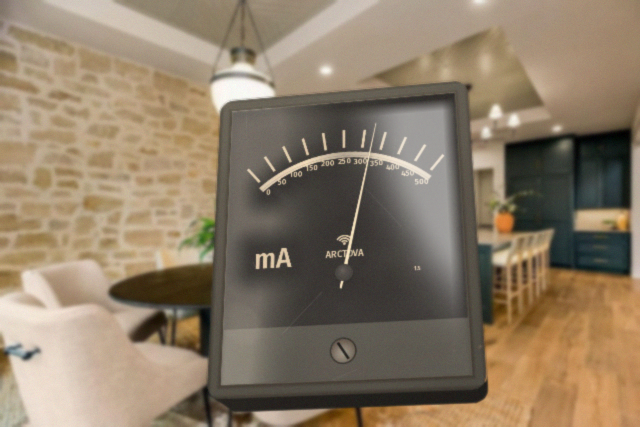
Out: 325mA
